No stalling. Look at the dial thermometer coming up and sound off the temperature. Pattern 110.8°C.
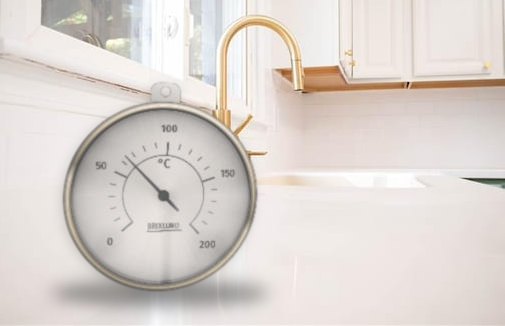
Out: 65°C
